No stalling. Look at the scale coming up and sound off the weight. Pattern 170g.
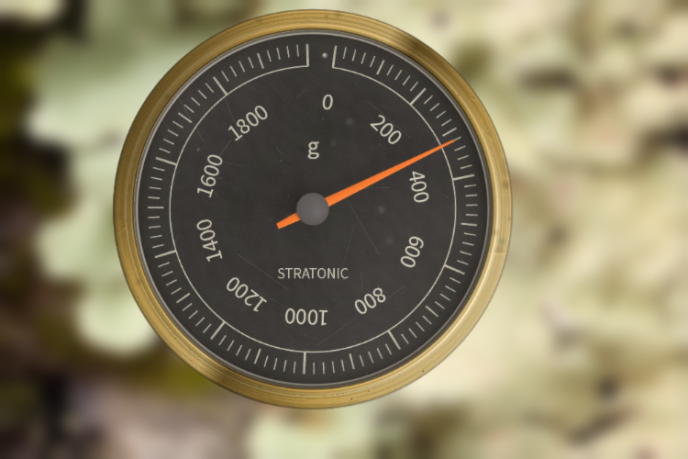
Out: 320g
